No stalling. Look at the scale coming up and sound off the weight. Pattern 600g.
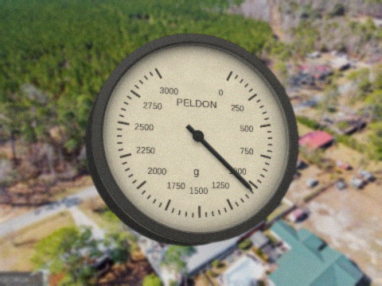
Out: 1050g
